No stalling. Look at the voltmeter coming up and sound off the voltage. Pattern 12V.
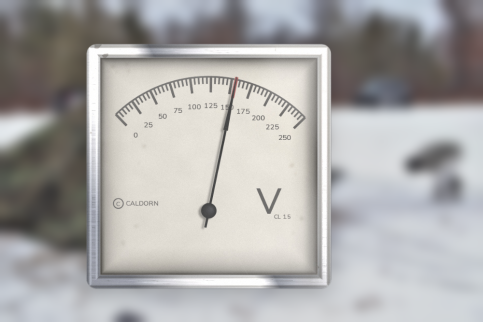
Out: 155V
